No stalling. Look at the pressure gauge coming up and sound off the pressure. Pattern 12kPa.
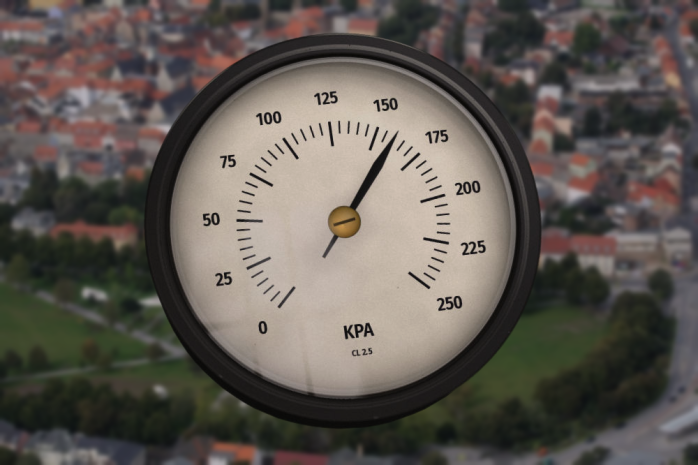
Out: 160kPa
